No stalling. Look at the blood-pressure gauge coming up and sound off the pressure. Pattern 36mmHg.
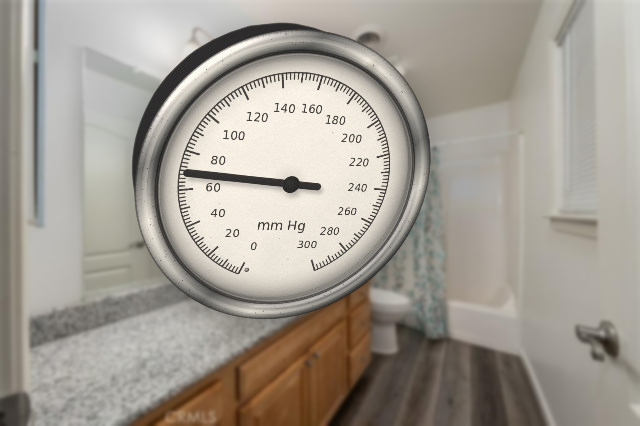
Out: 70mmHg
